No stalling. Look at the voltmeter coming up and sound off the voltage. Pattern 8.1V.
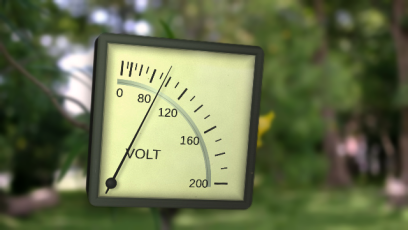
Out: 95V
